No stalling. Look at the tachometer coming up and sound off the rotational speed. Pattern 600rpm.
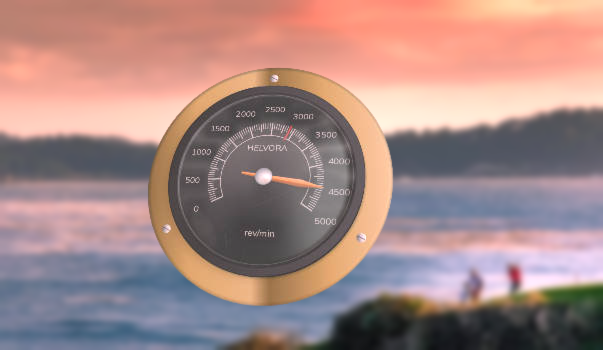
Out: 4500rpm
